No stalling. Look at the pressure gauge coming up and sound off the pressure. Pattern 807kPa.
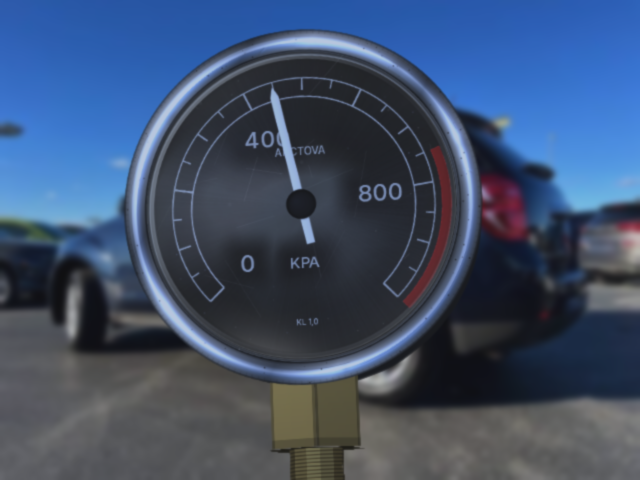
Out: 450kPa
